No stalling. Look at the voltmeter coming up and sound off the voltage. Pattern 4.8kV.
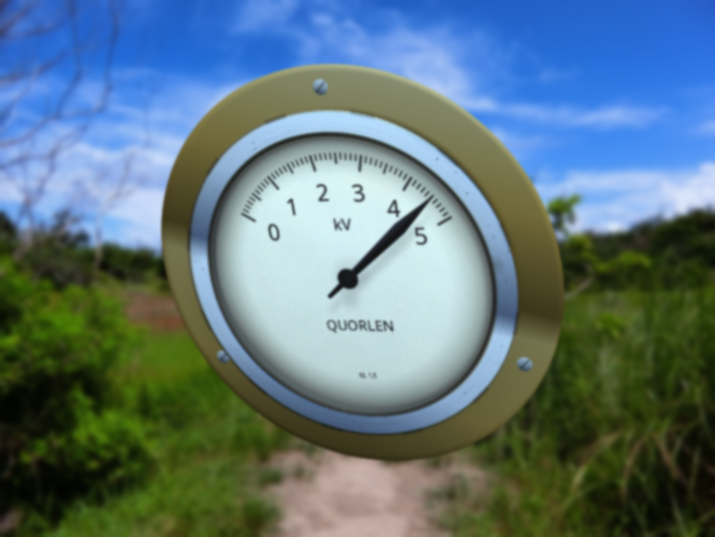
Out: 4.5kV
